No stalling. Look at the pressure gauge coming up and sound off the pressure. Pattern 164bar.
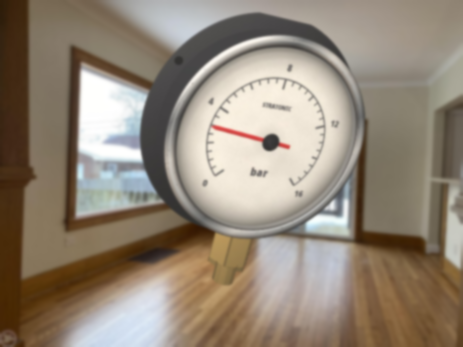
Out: 3bar
